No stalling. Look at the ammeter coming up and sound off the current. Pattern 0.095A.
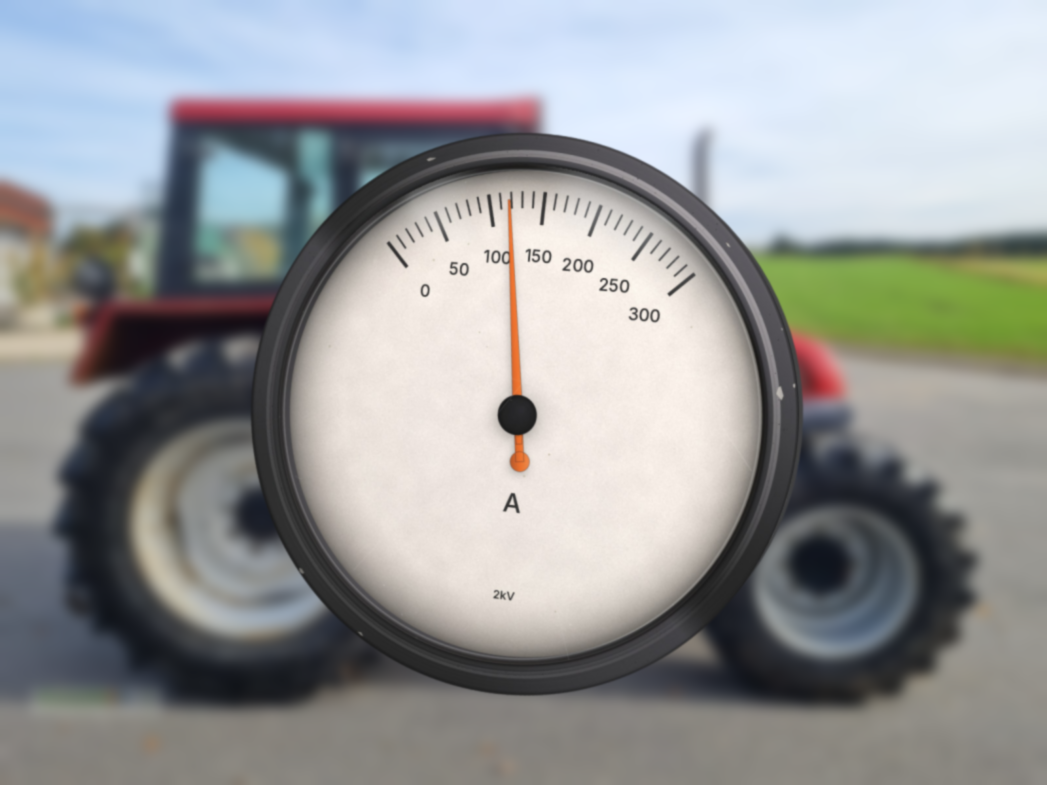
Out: 120A
